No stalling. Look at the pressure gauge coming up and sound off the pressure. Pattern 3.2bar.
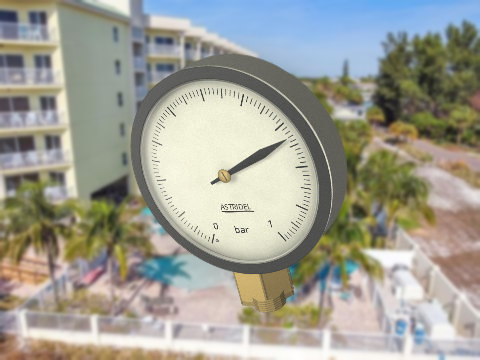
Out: 0.73bar
